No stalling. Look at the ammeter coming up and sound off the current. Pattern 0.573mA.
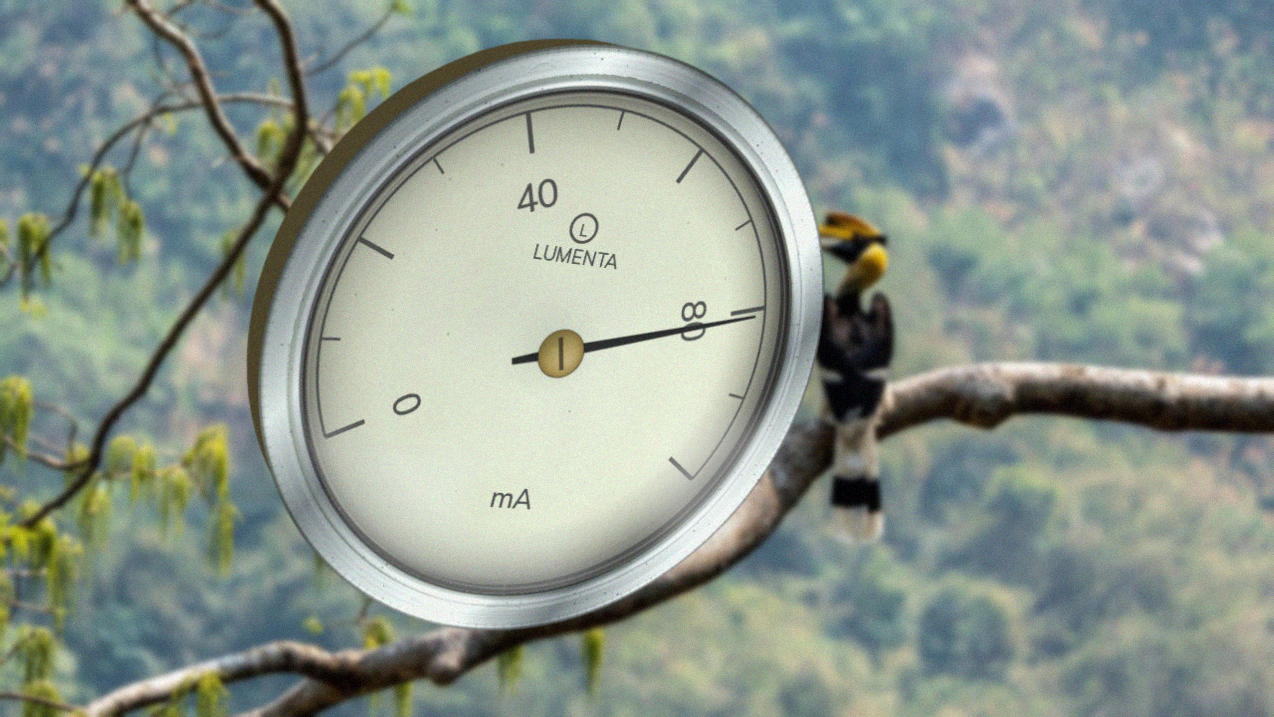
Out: 80mA
